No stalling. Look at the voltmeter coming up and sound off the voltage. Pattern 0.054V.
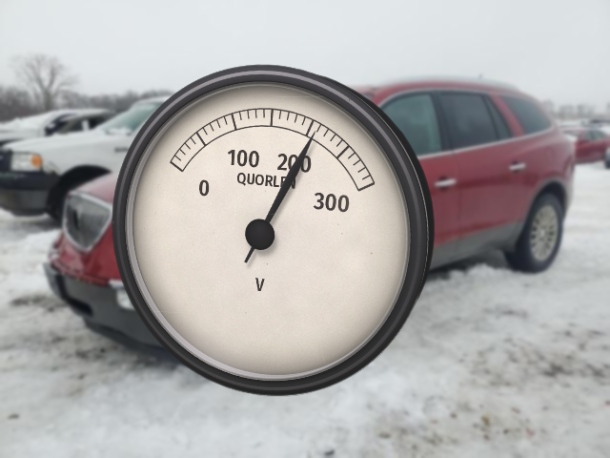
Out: 210V
